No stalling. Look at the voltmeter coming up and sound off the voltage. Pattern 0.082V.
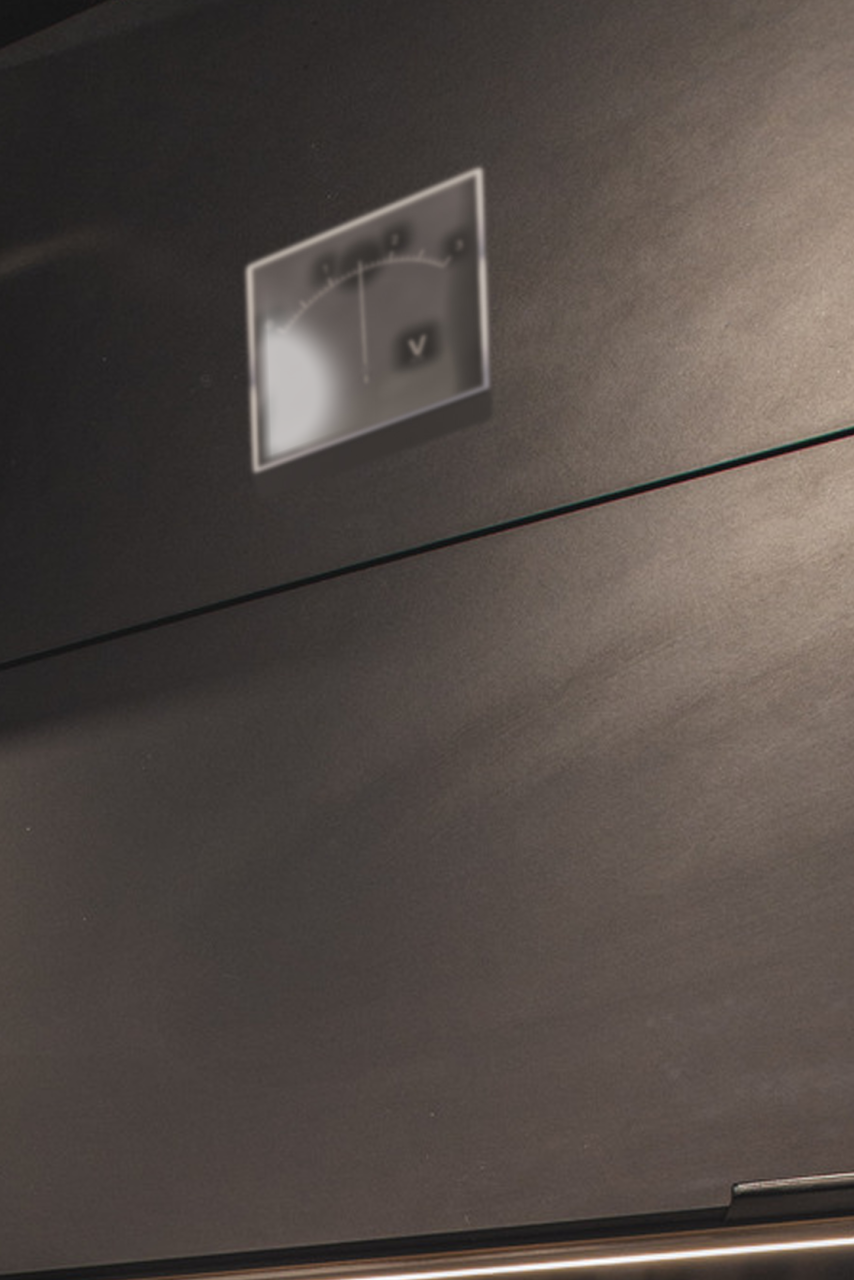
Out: 1.5V
